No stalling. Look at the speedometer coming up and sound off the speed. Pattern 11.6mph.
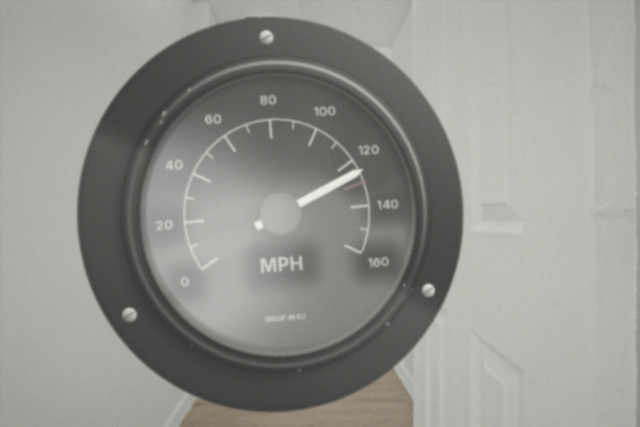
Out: 125mph
